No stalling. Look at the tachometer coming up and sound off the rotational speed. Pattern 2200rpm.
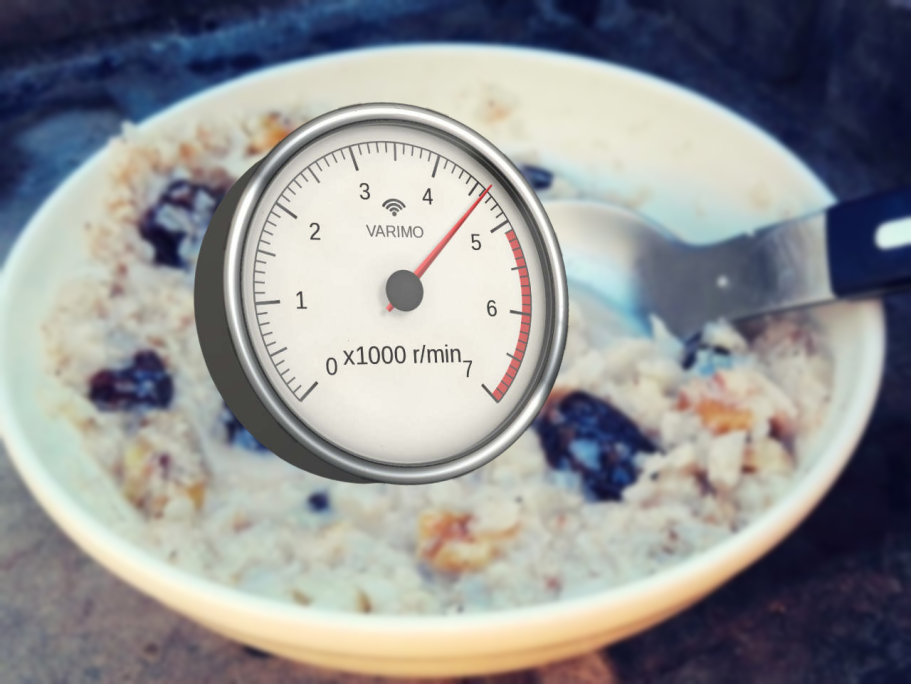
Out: 4600rpm
